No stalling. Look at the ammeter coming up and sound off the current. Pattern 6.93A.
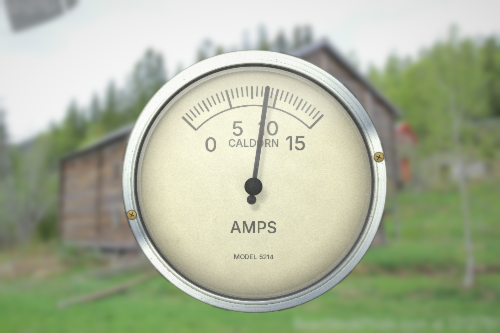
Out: 9A
